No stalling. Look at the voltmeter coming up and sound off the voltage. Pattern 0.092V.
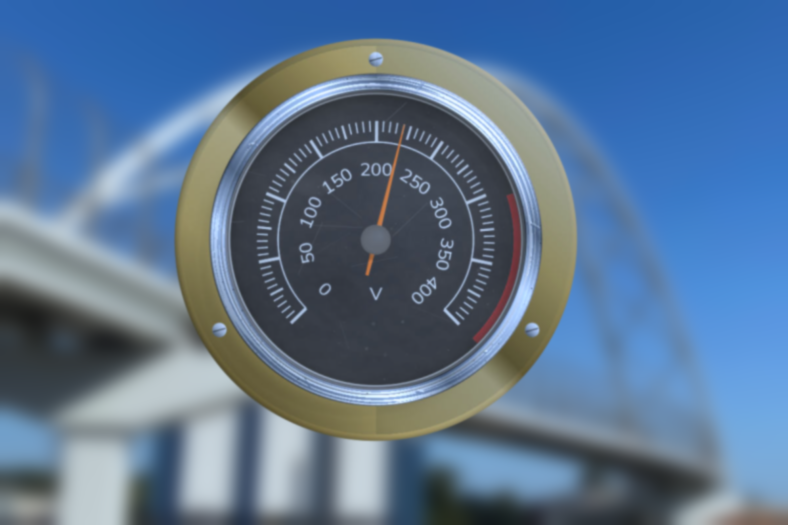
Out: 220V
